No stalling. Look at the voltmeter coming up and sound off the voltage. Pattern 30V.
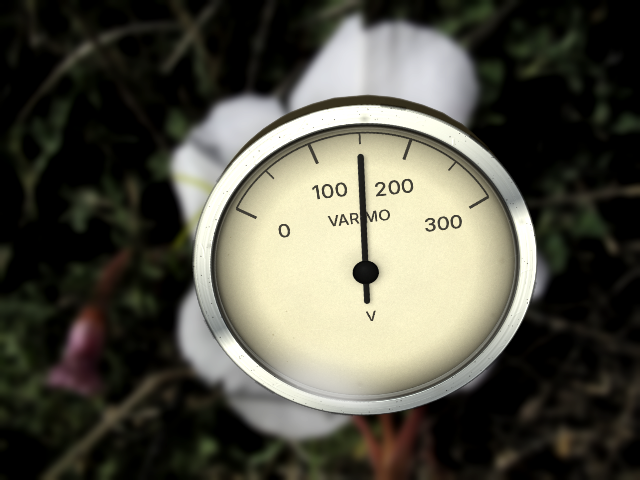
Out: 150V
